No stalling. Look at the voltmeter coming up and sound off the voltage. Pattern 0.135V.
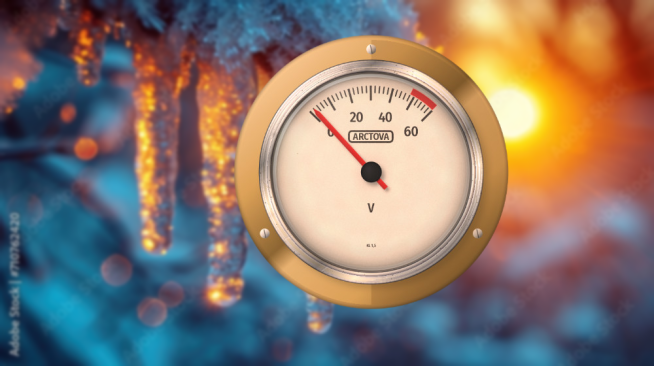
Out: 2V
